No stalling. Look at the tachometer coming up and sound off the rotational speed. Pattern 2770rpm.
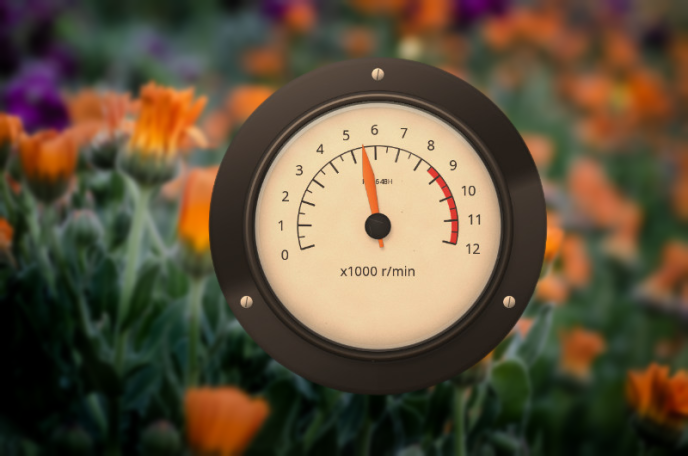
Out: 5500rpm
